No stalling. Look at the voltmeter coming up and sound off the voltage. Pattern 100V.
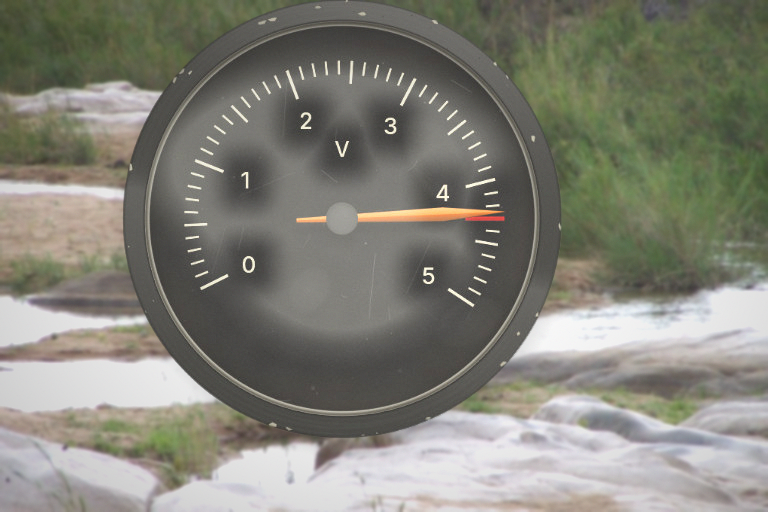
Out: 4.25V
